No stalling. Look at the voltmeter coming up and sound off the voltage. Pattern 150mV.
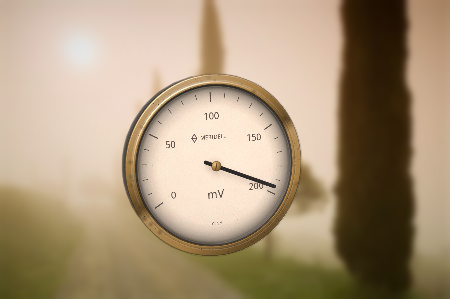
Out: 195mV
